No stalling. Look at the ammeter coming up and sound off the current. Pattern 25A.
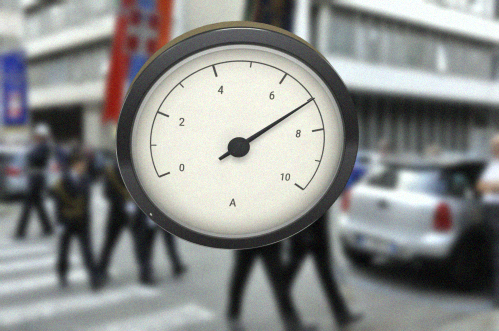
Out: 7A
